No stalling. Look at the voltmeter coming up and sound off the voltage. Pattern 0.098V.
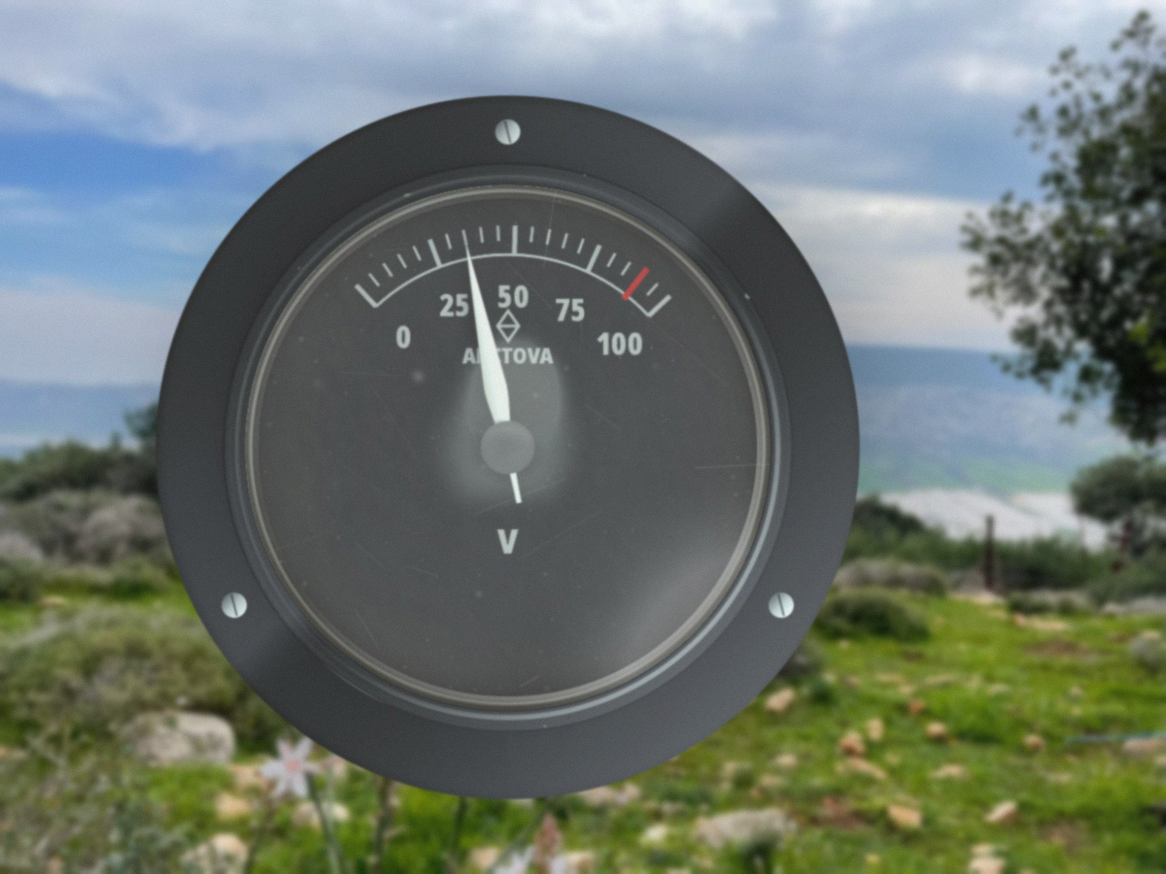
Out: 35V
